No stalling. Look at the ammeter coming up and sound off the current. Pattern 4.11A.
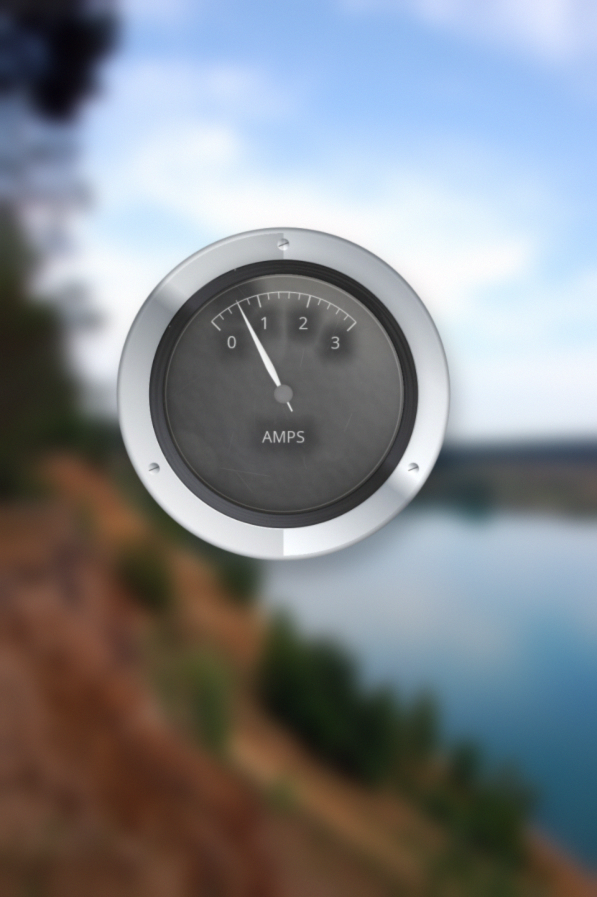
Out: 0.6A
